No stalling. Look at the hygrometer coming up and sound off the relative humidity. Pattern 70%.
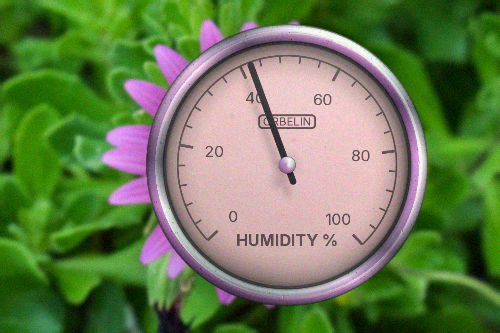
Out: 42%
